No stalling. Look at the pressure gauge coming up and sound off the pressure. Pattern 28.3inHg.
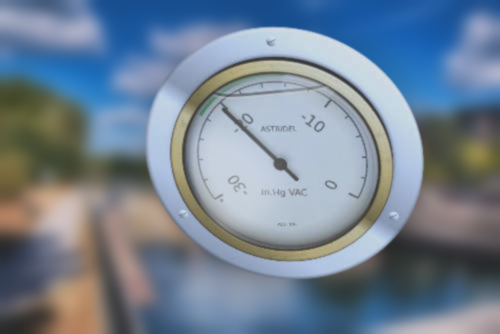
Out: -20inHg
